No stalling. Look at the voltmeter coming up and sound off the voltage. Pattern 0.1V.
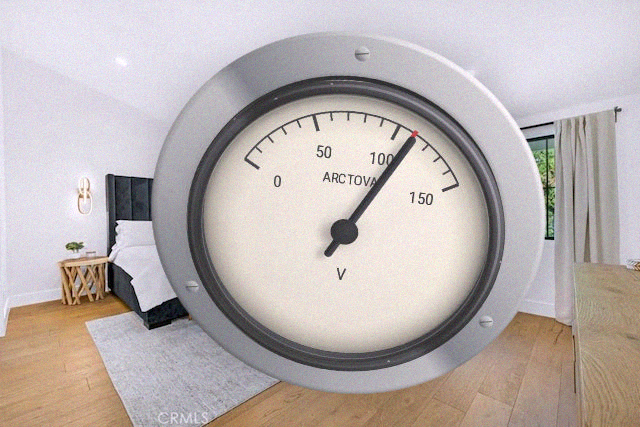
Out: 110V
